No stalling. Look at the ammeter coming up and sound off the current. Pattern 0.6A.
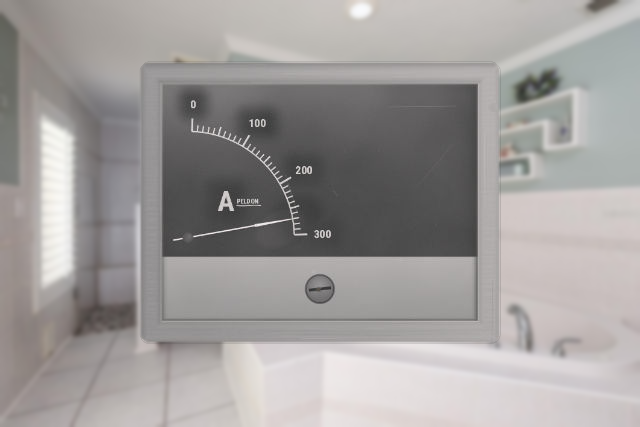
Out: 270A
